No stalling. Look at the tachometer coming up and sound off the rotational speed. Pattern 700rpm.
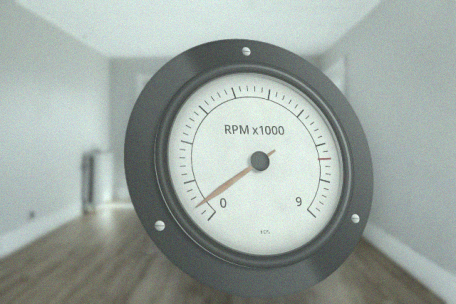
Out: 400rpm
